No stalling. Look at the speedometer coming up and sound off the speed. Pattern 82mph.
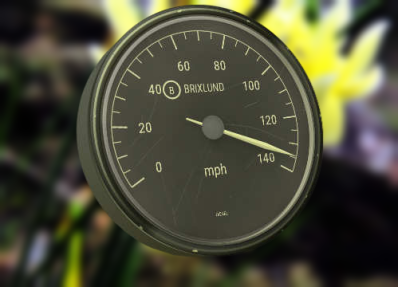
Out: 135mph
